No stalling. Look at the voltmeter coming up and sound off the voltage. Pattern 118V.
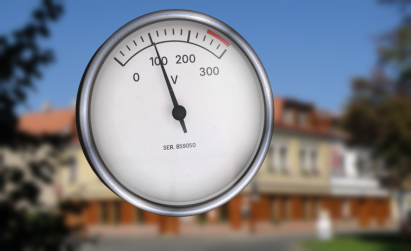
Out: 100V
